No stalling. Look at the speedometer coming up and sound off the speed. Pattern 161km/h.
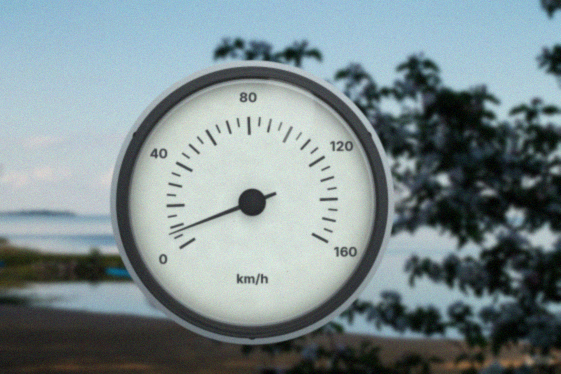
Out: 7.5km/h
